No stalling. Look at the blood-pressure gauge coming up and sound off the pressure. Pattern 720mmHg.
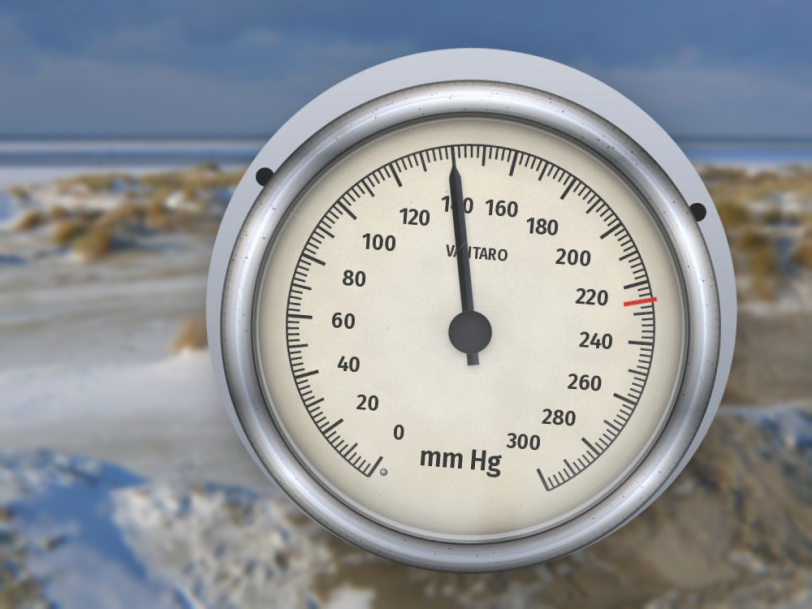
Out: 140mmHg
